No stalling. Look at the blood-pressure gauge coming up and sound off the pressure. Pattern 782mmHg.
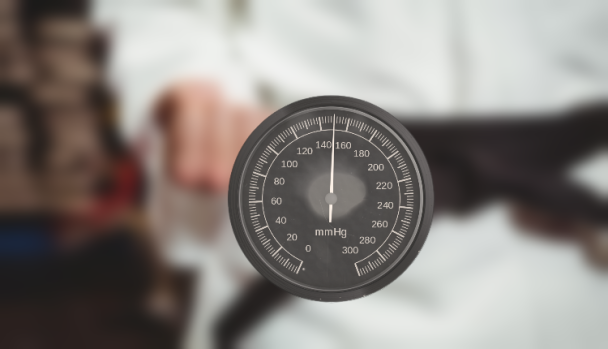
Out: 150mmHg
